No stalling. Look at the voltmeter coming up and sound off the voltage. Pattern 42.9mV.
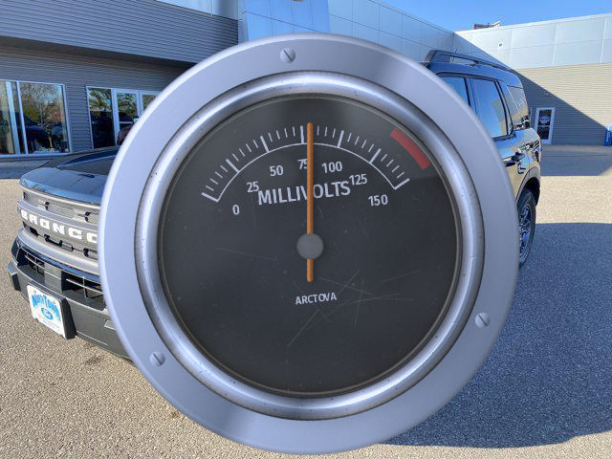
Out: 80mV
